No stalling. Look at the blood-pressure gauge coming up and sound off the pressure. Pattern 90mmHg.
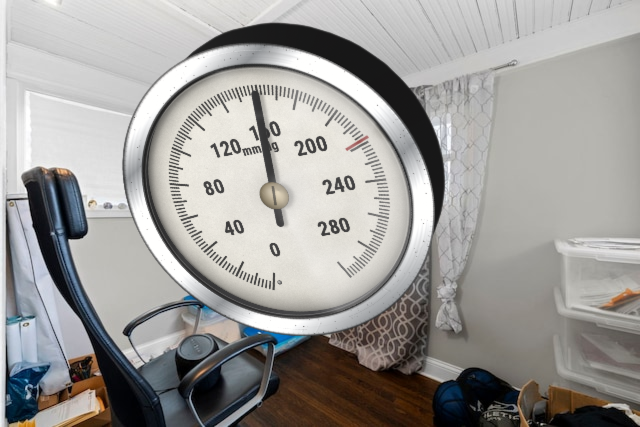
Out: 160mmHg
